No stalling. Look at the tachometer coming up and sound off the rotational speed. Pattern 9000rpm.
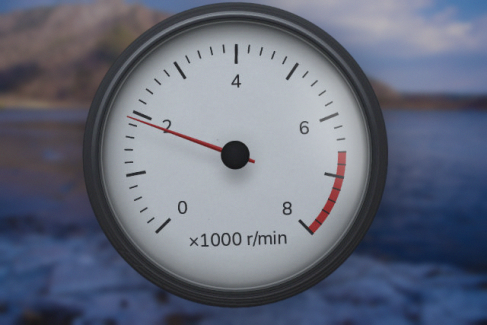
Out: 1900rpm
